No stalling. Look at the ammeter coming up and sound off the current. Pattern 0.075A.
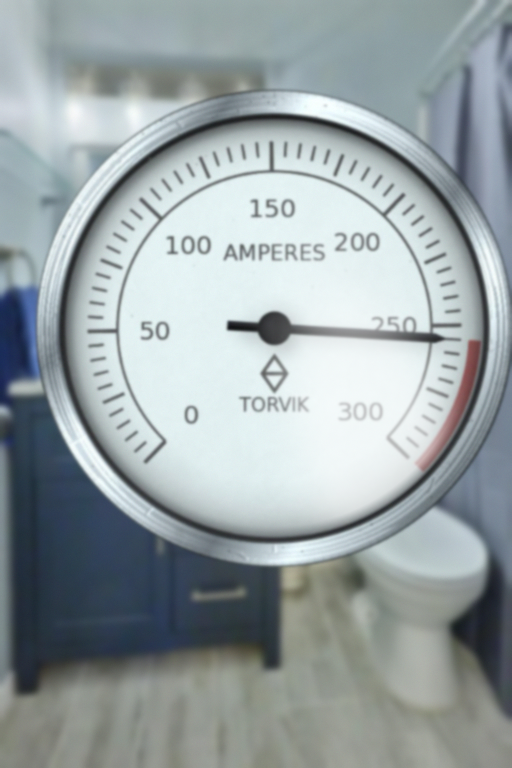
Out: 255A
